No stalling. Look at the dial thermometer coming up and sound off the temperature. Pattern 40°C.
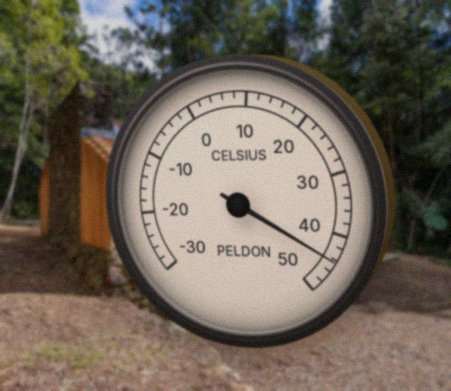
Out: 44°C
